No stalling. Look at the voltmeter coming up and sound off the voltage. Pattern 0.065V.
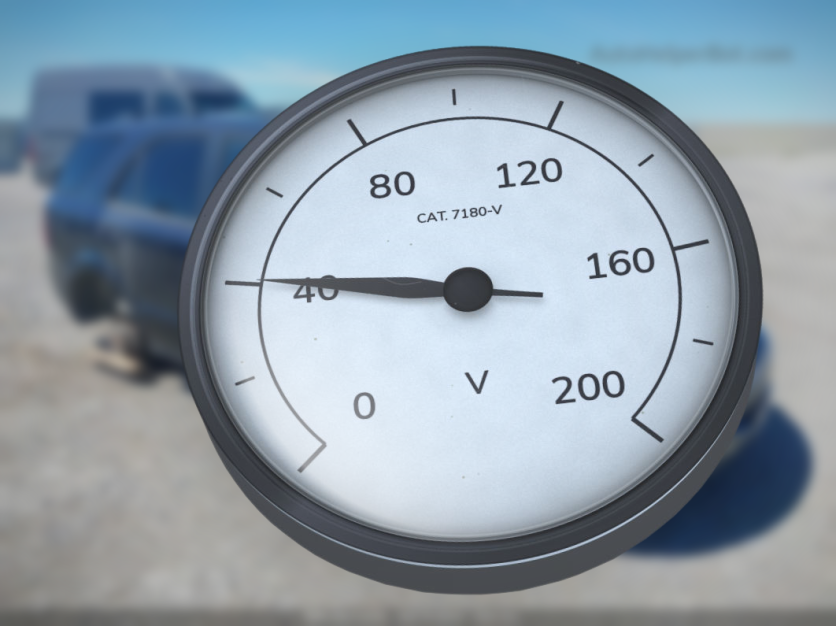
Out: 40V
